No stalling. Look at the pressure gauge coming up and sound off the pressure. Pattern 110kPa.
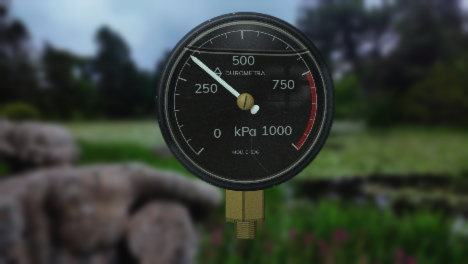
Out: 325kPa
